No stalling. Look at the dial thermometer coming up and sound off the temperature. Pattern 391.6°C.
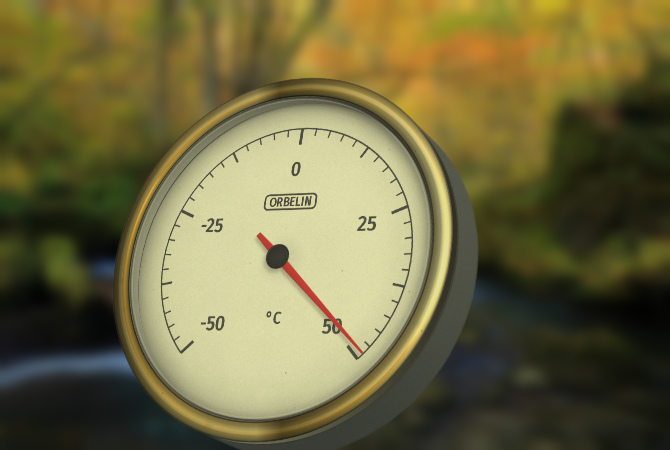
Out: 48.75°C
